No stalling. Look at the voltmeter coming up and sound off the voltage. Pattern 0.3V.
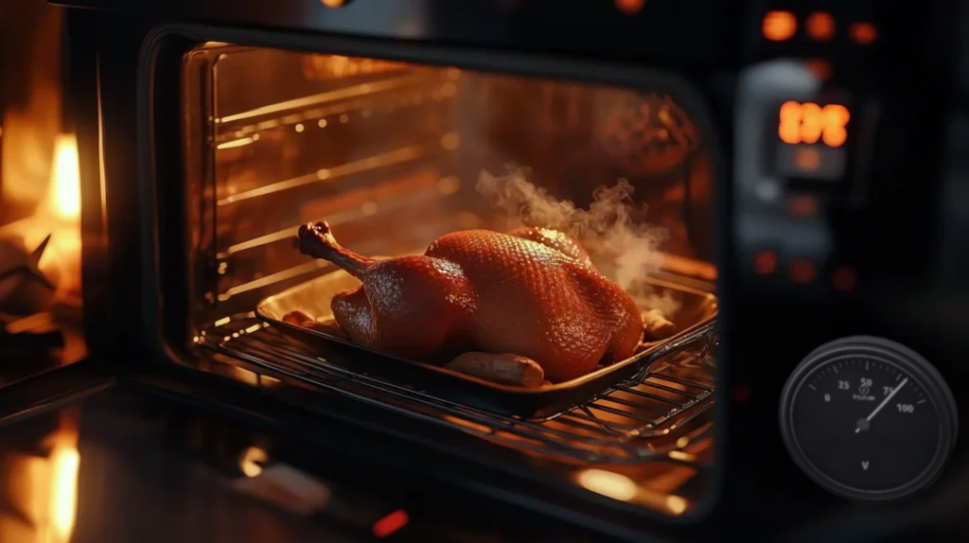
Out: 80V
